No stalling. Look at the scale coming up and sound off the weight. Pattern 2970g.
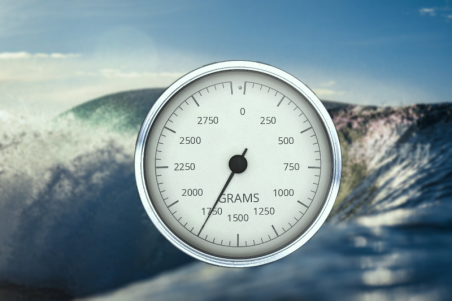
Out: 1750g
